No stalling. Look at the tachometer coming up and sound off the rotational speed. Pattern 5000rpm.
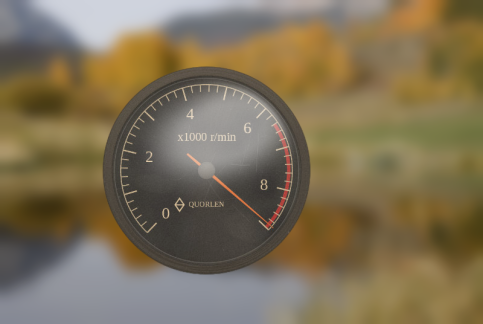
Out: 8900rpm
